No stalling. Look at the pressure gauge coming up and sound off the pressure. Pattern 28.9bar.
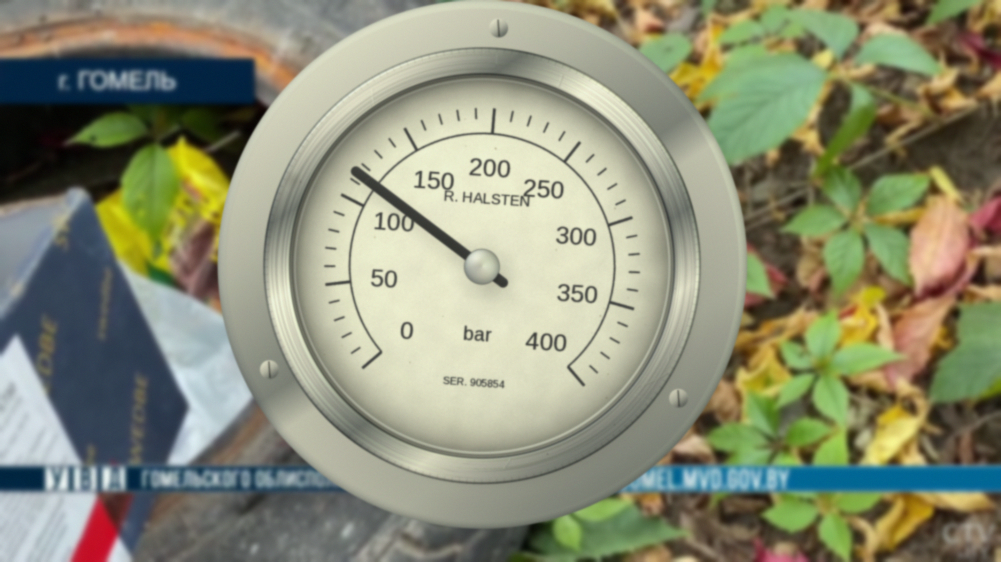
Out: 115bar
